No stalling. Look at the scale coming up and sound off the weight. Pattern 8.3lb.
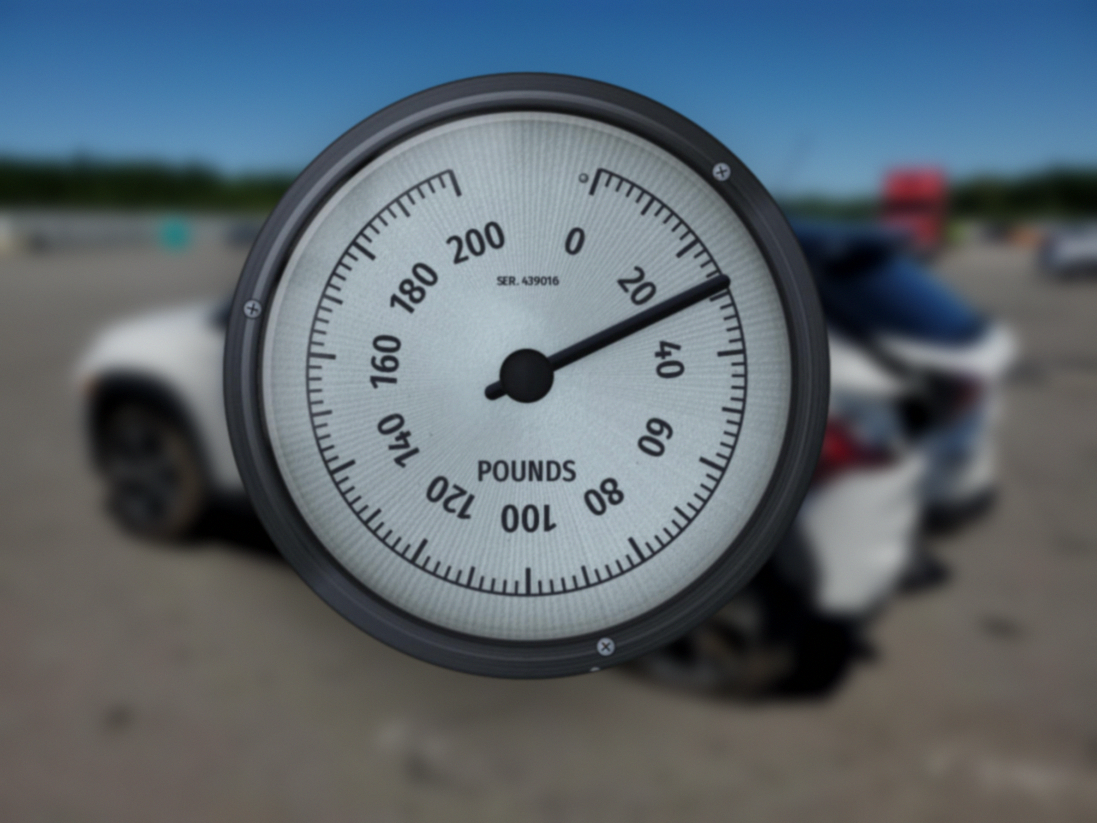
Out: 28lb
